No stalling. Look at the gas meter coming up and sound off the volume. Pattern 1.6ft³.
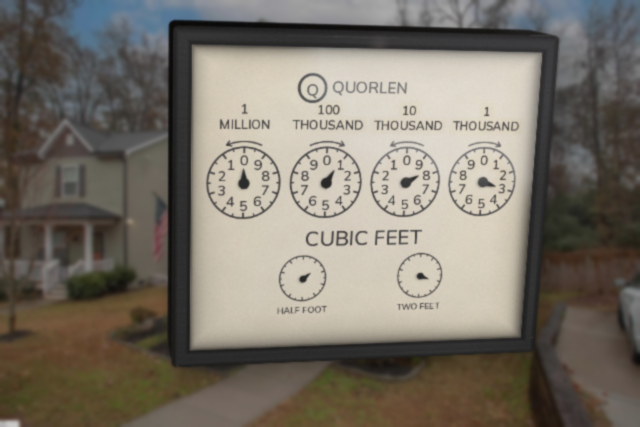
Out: 8300ft³
